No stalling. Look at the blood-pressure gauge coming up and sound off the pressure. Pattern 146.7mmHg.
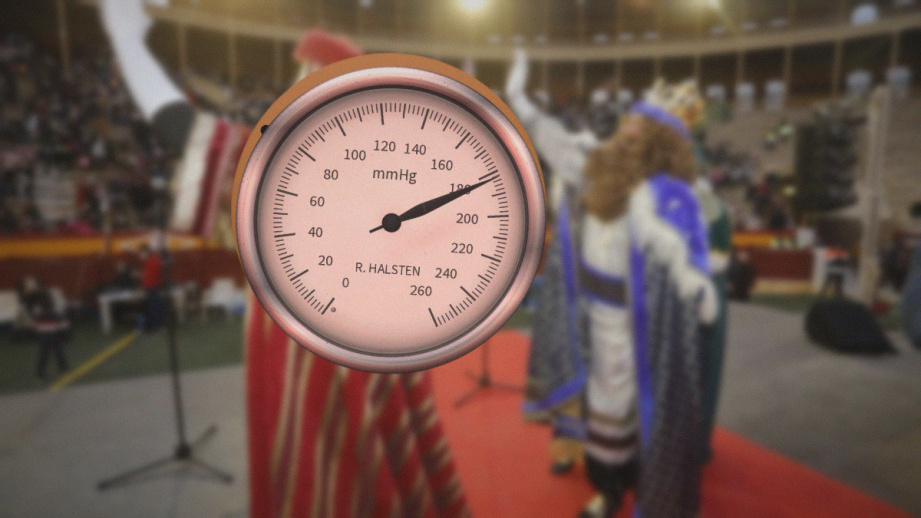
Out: 182mmHg
